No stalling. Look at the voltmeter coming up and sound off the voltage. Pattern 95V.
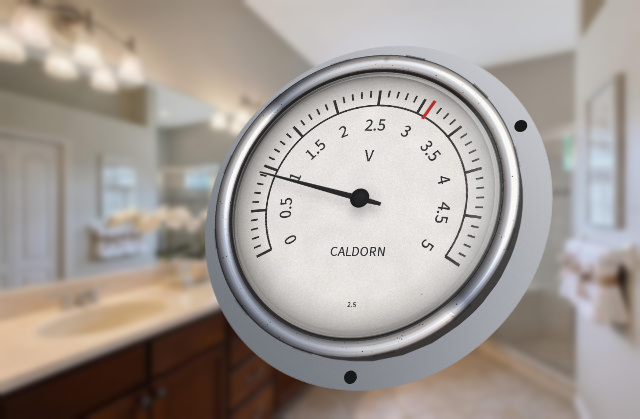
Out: 0.9V
